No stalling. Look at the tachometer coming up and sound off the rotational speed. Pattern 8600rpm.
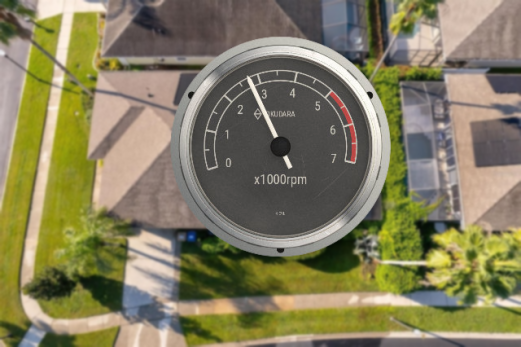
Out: 2750rpm
